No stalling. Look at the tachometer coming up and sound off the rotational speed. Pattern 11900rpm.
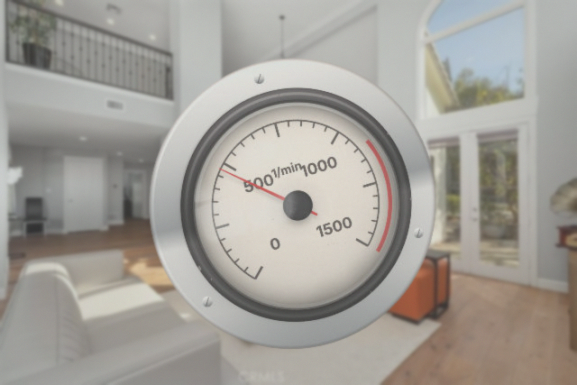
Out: 475rpm
